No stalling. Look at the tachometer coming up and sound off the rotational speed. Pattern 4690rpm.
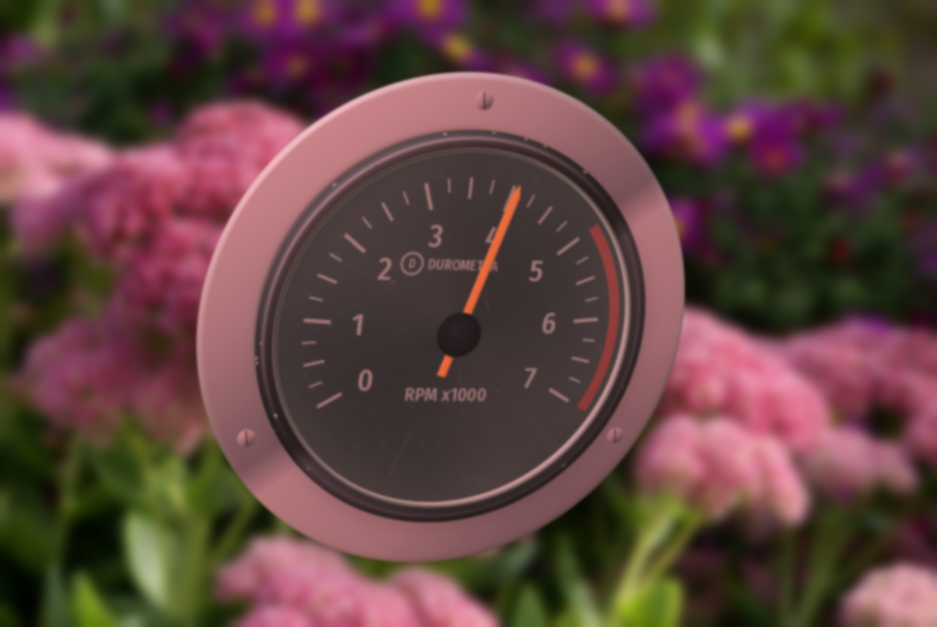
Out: 4000rpm
